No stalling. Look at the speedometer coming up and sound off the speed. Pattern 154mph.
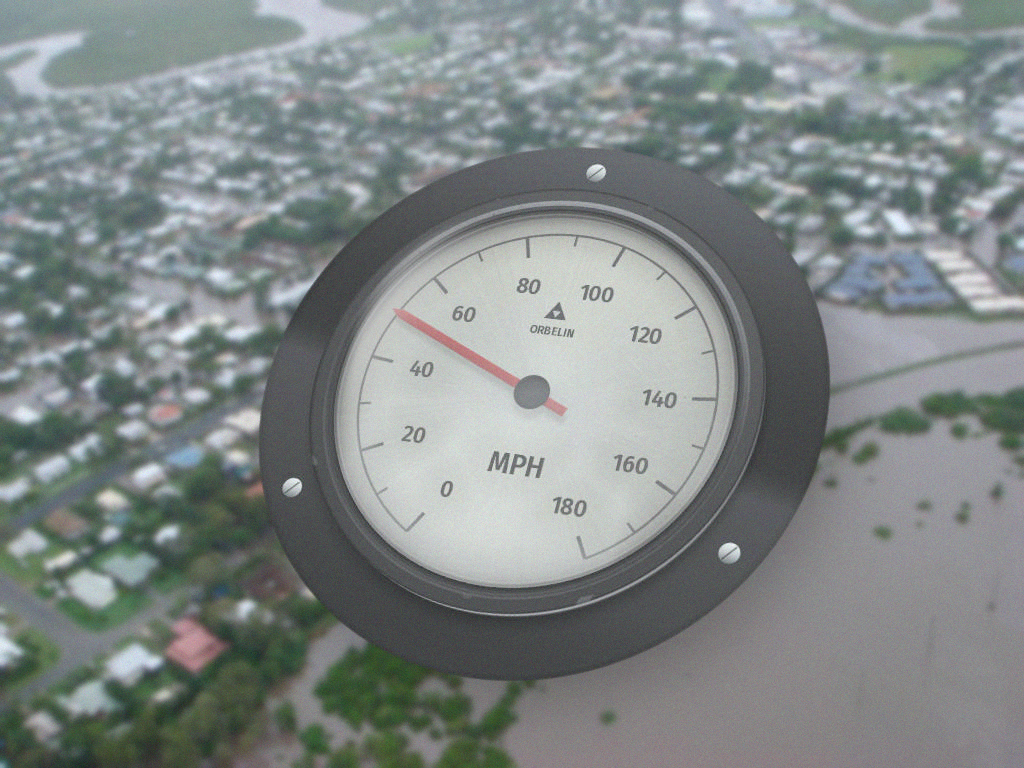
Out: 50mph
